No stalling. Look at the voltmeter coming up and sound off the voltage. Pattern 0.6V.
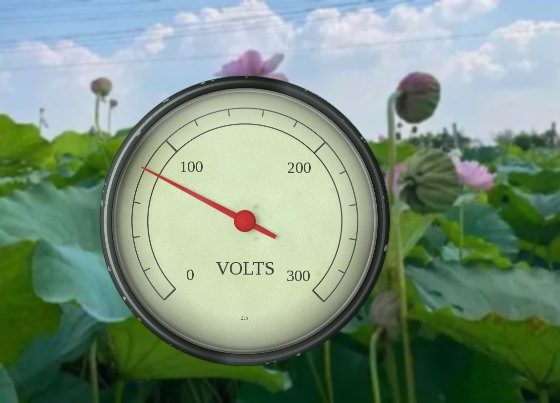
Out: 80V
